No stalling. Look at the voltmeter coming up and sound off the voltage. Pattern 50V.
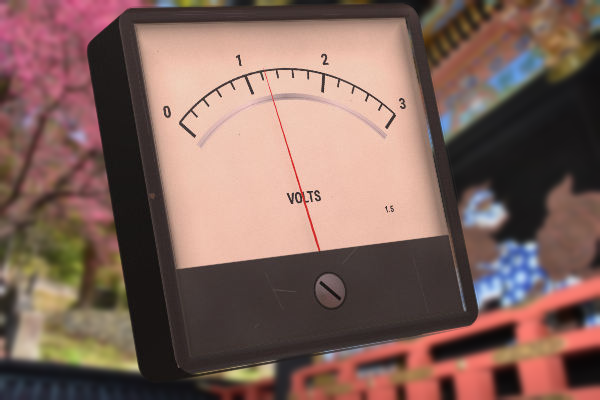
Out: 1.2V
